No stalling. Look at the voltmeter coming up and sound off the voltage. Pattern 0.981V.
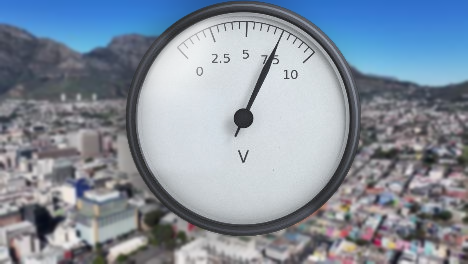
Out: 7.5V
